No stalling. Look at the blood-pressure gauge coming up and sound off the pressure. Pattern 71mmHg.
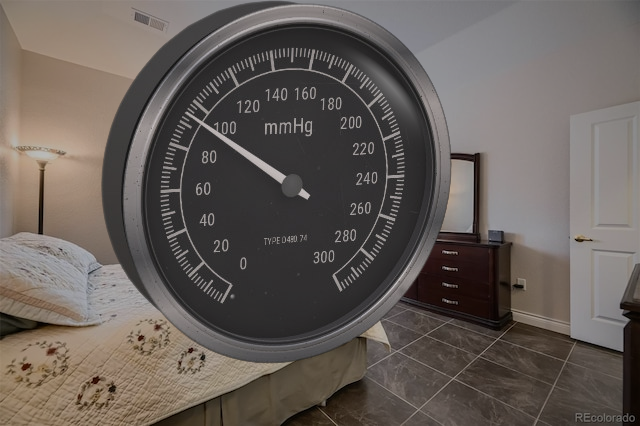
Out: 94mmHg
